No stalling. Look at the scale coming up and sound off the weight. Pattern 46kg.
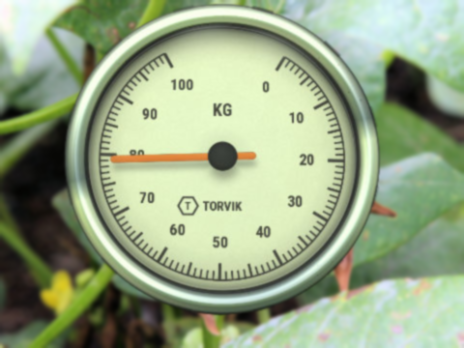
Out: 79kg
